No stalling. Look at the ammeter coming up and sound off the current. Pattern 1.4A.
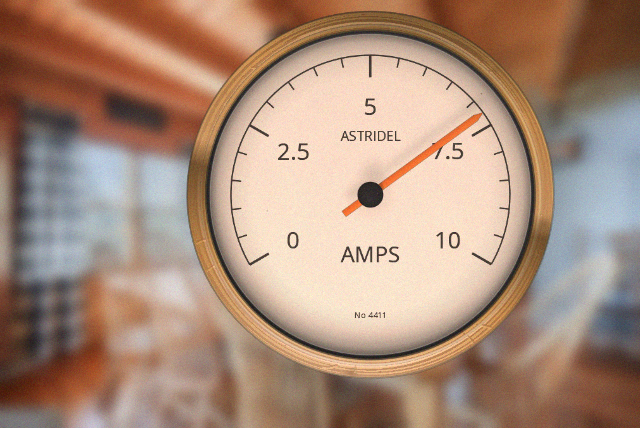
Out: 7.25A
